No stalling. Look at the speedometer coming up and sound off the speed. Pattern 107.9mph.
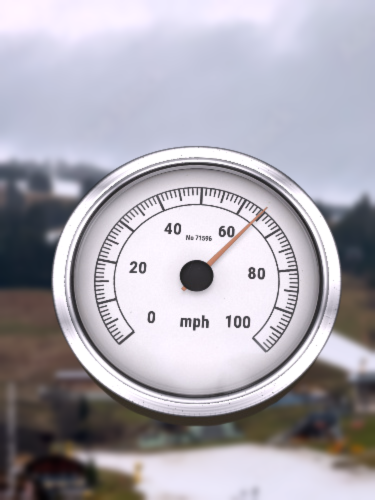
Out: 65mph
